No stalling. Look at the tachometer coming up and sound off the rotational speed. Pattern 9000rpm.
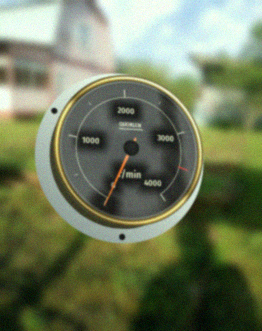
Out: 0rpm
